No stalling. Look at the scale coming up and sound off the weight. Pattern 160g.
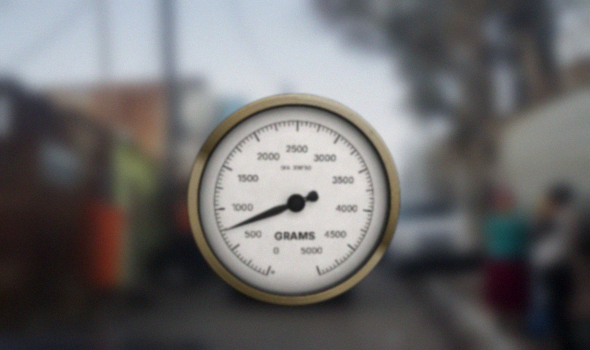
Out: 750g
